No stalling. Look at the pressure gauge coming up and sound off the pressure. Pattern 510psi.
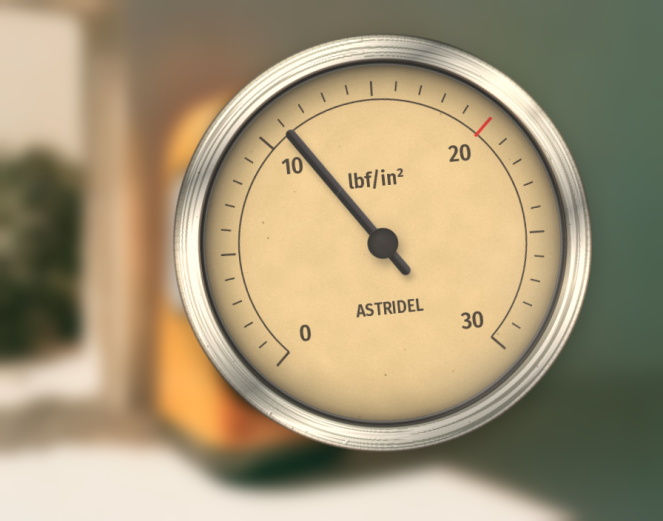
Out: 11psi
